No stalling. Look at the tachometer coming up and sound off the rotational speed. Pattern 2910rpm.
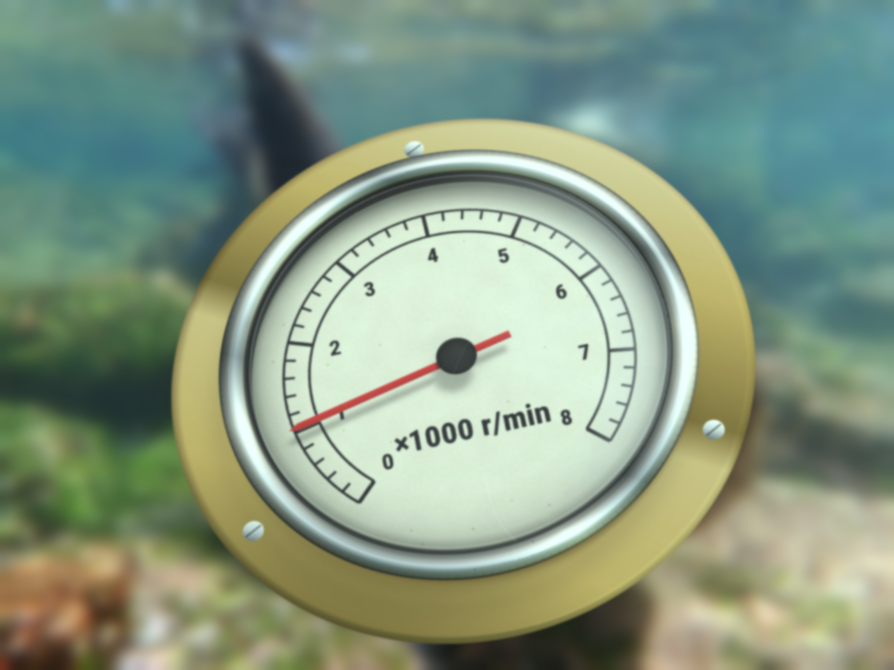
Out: 1000rpm
